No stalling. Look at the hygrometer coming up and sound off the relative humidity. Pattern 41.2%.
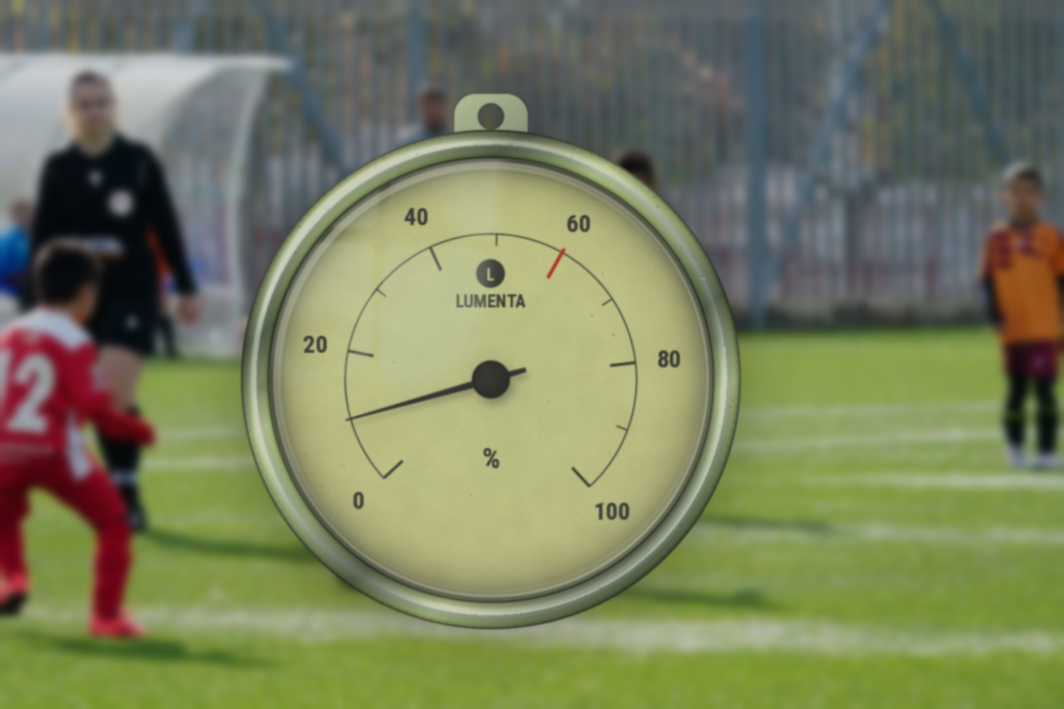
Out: 10%
